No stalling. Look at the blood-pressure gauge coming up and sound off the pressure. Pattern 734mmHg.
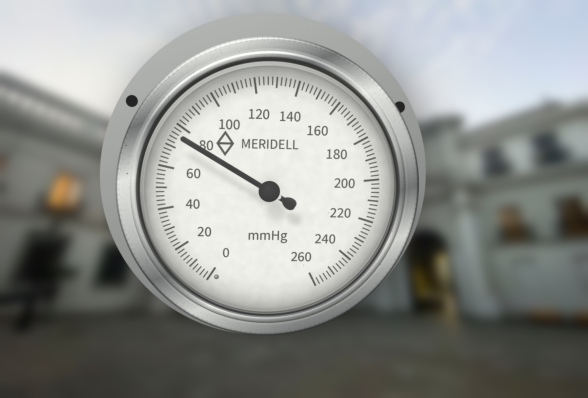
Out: 76mmHg
